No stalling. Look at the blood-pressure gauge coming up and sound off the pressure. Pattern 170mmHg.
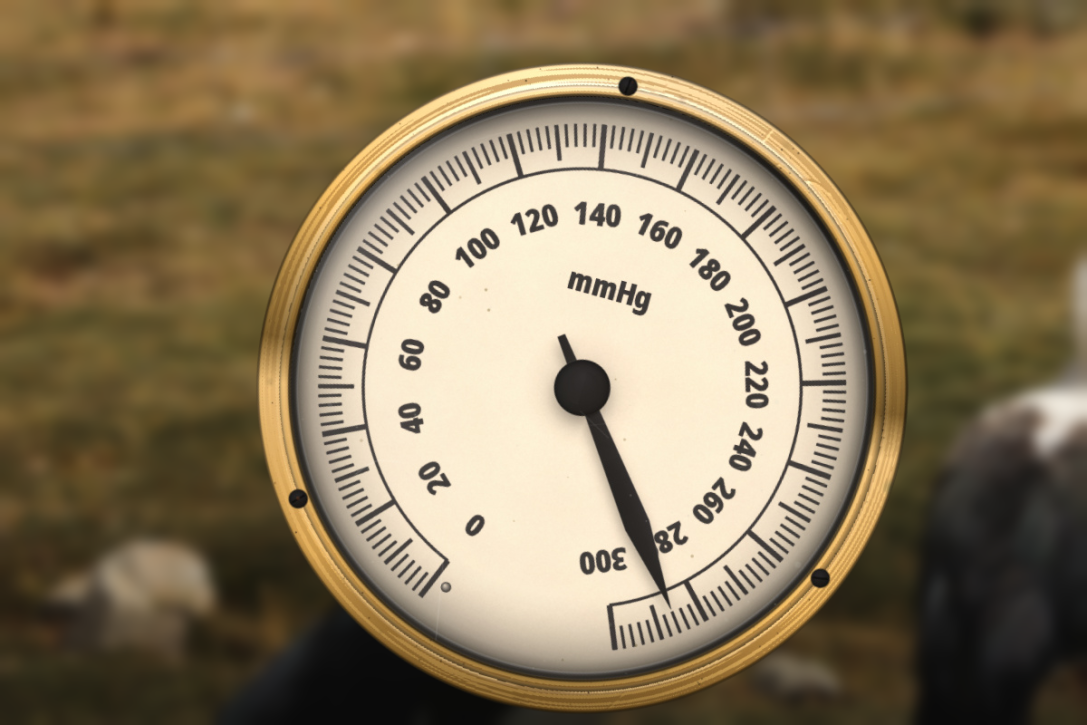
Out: 286mmHg
